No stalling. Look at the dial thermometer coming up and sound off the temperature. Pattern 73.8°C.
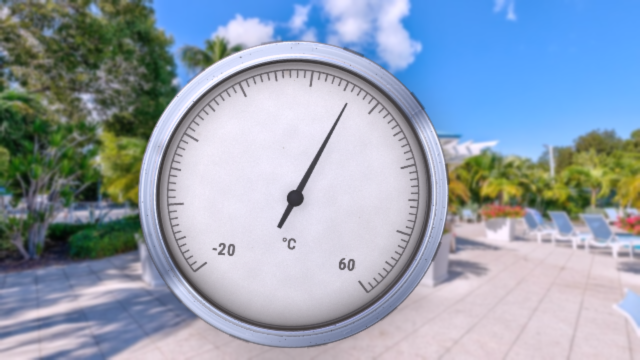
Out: 26°C
